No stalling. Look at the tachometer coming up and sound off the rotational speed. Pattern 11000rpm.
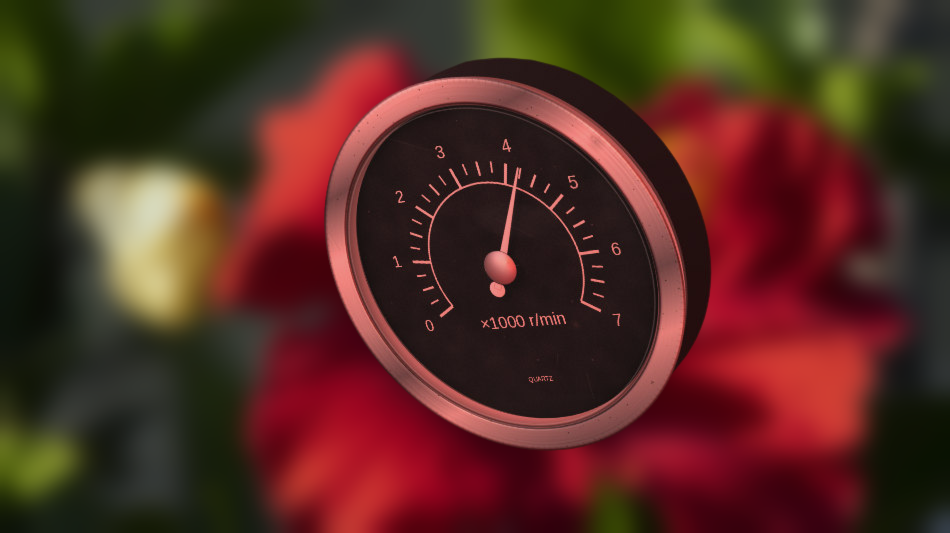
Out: 4250rpm
